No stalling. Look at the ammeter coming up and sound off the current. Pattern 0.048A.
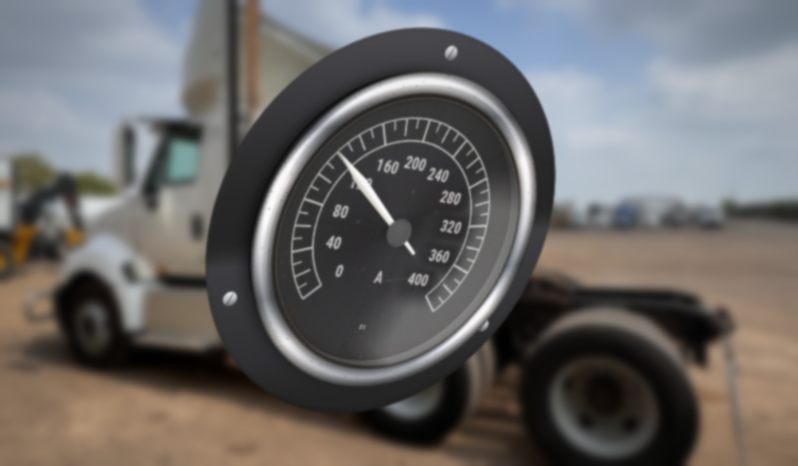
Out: 120A
